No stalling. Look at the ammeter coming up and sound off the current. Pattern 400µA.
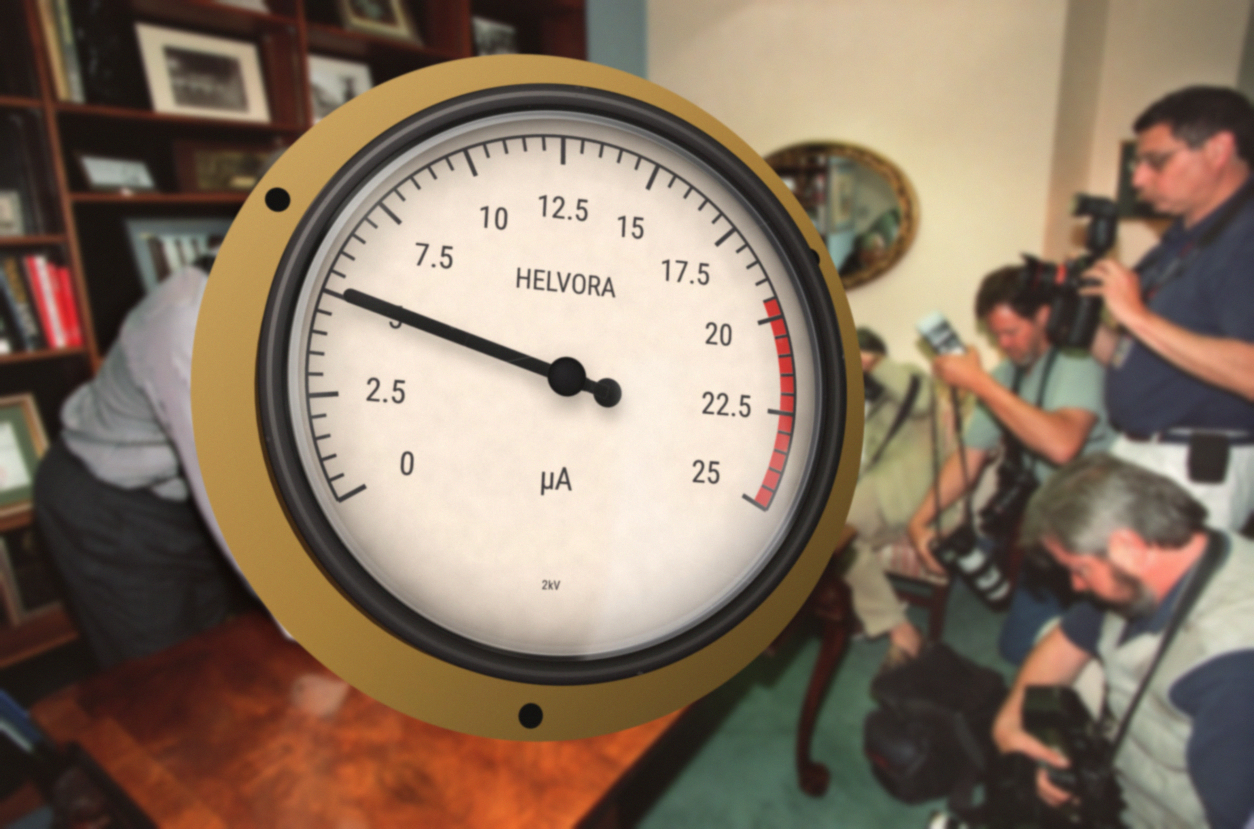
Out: 5µA
